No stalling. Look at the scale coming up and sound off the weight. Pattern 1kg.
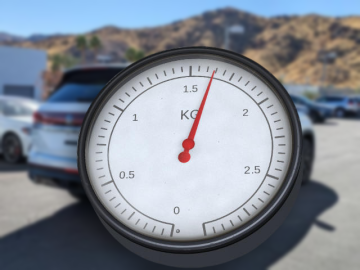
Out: 1.65kg
